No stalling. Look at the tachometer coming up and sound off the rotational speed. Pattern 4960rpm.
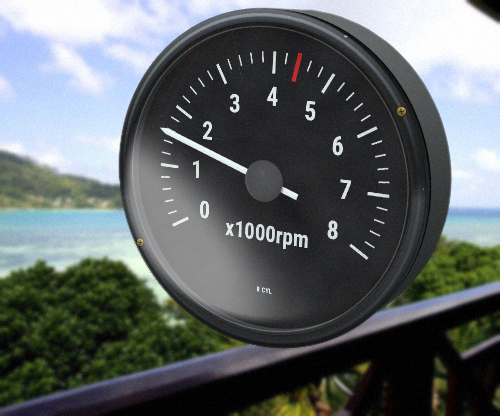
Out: 1600rpm
